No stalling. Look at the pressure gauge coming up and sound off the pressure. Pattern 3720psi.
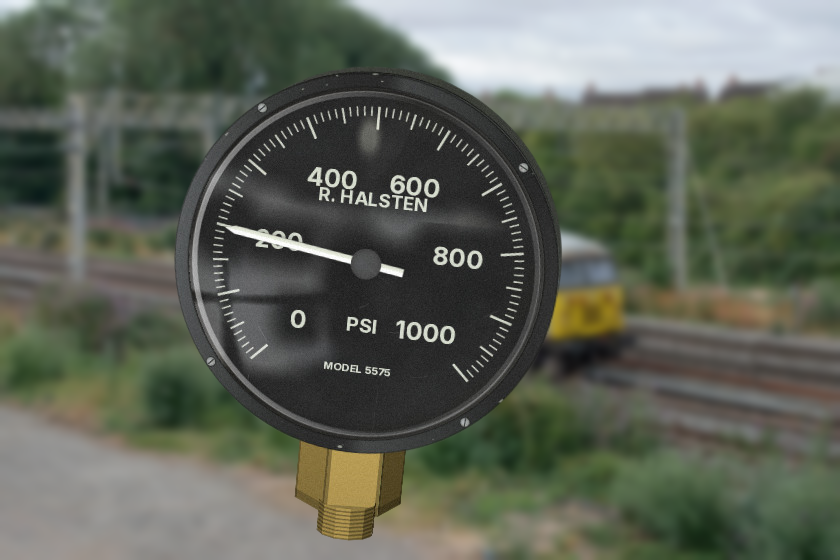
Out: 200psi
